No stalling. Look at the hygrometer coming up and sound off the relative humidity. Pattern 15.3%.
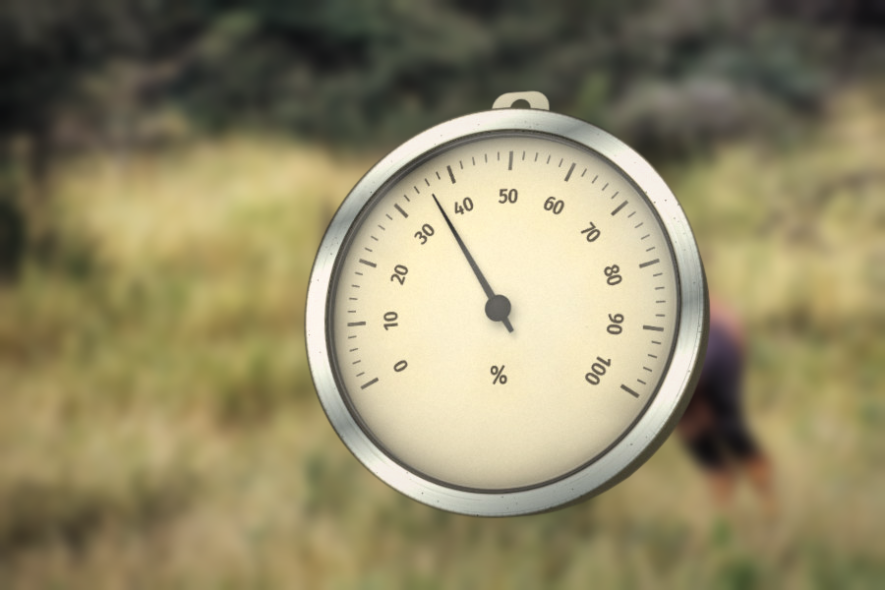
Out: 36%
